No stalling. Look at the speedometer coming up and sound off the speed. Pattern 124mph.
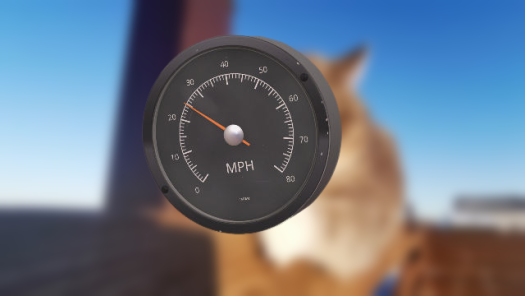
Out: 25mph
